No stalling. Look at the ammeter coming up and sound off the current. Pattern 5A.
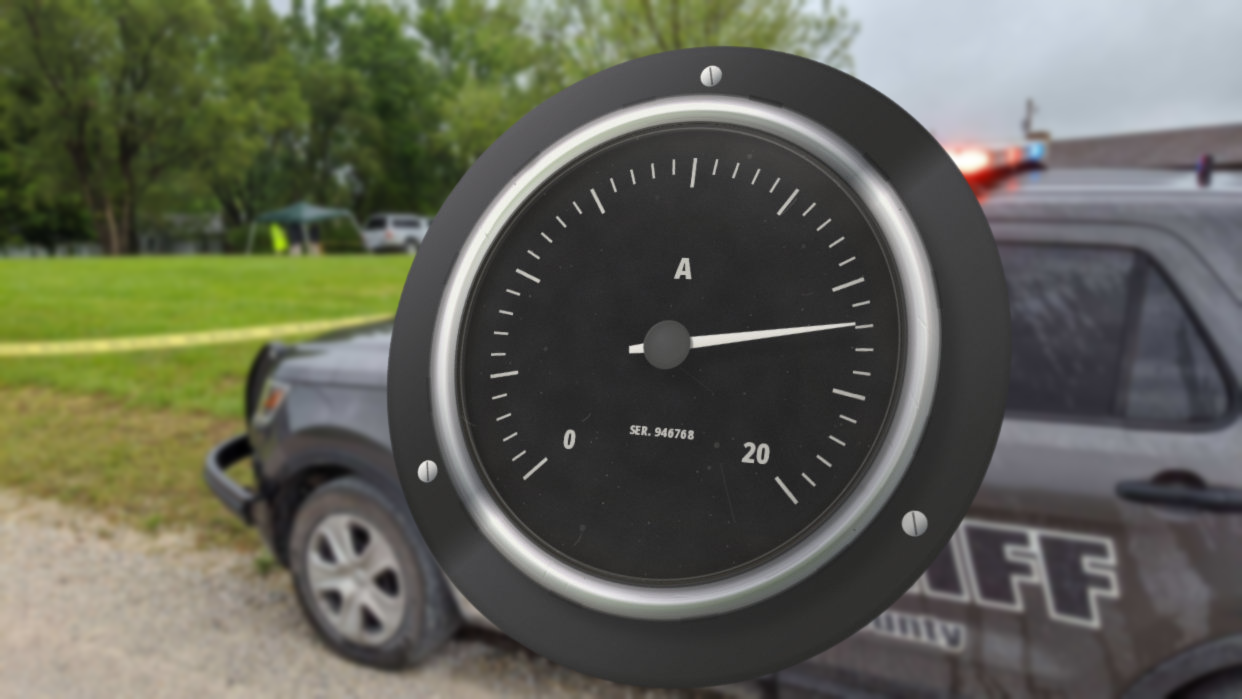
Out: 16A
